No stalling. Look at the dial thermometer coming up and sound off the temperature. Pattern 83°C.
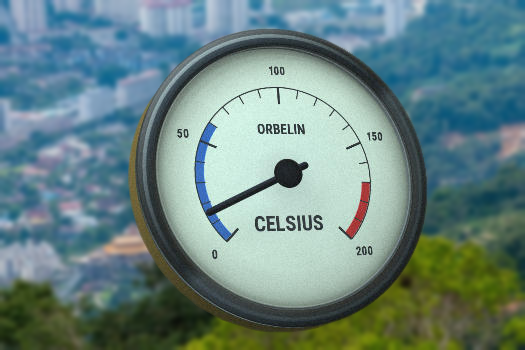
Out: 15°C
